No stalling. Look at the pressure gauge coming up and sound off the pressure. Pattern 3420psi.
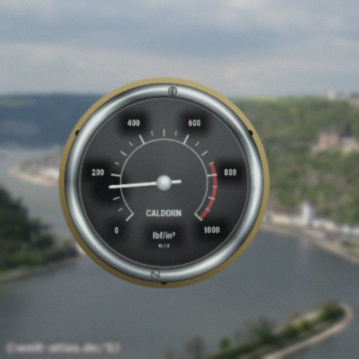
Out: 150psi
